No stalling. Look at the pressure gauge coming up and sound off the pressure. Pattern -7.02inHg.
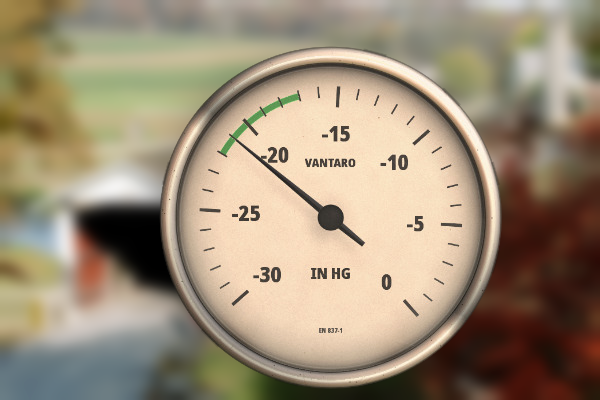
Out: -21inHg
